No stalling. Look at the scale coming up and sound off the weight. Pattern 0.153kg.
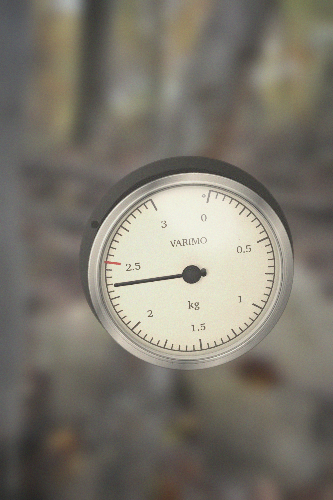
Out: 2.35kg
